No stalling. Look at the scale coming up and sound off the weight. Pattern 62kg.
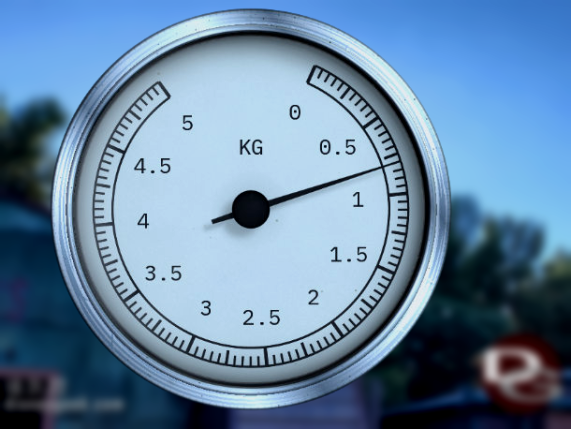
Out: 0.8kg
